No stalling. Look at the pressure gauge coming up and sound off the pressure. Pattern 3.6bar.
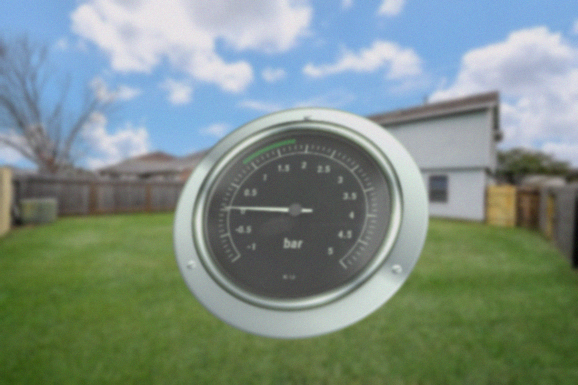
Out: 0bar
